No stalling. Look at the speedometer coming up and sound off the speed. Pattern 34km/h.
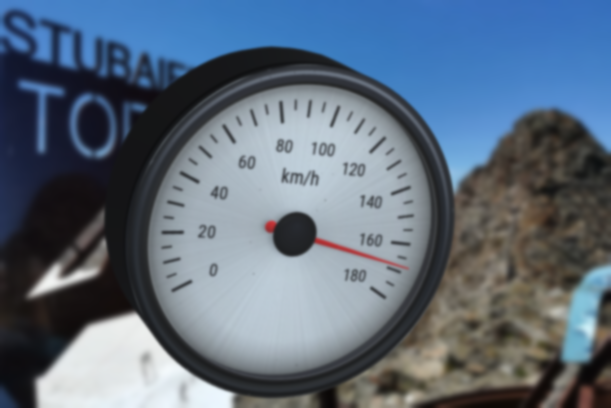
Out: 167.5km/h
